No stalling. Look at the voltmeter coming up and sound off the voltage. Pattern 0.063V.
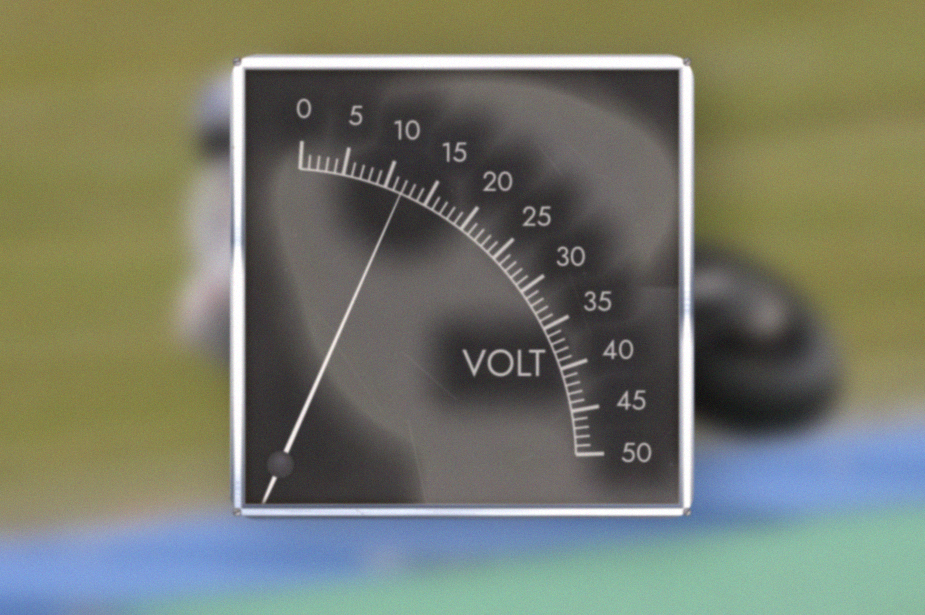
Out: 12V
